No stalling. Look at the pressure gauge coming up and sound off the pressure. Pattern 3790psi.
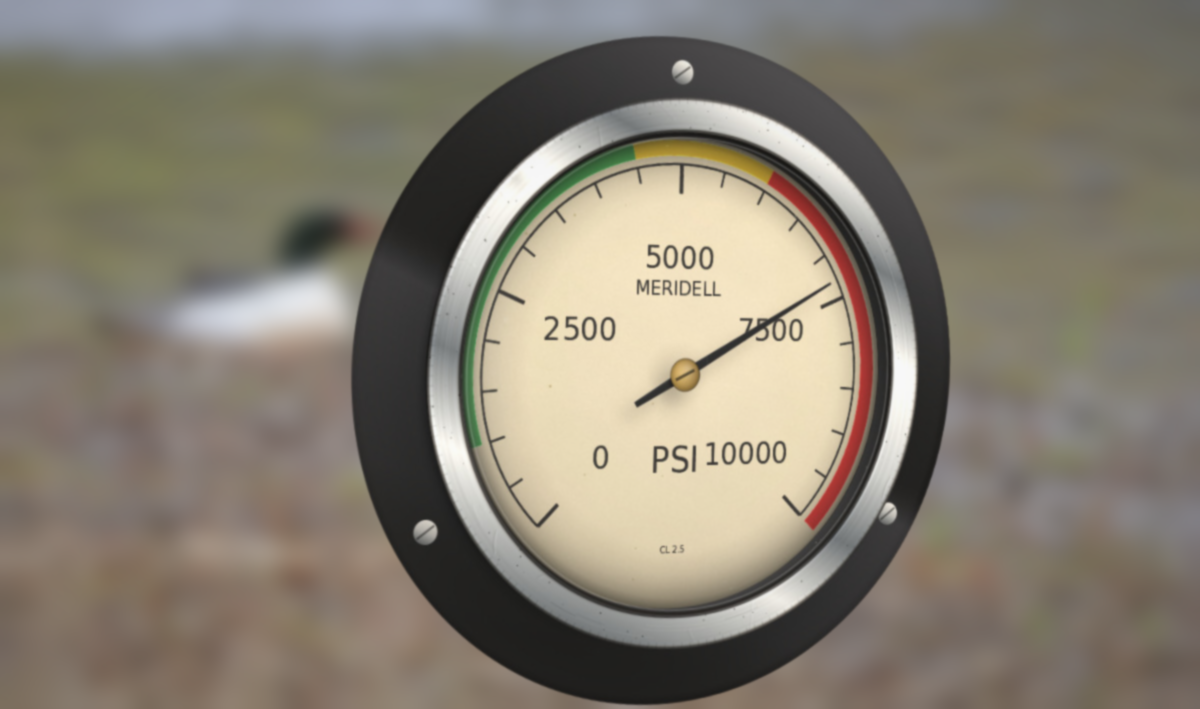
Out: 7250psi
